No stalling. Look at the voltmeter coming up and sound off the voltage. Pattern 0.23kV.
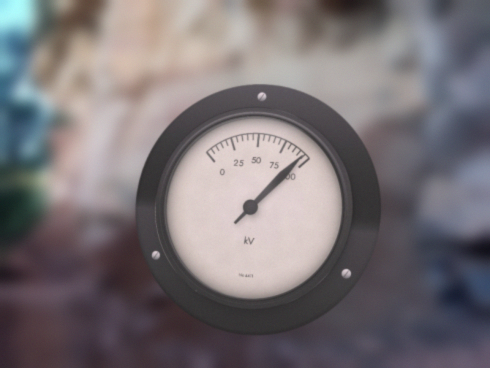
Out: 95kV
